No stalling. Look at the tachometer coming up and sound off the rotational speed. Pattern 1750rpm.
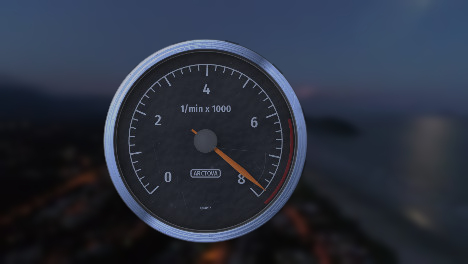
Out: 7800rpm
